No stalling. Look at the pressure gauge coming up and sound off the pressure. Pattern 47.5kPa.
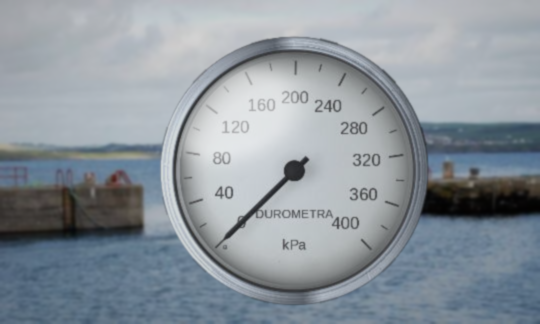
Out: 0kPa
